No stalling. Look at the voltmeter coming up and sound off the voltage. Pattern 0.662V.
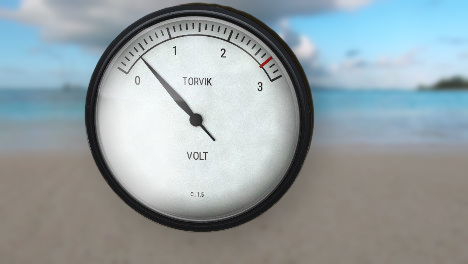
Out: 0.4V
